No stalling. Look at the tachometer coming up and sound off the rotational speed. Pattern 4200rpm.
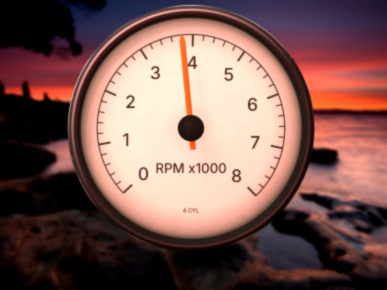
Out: 3800rpm
